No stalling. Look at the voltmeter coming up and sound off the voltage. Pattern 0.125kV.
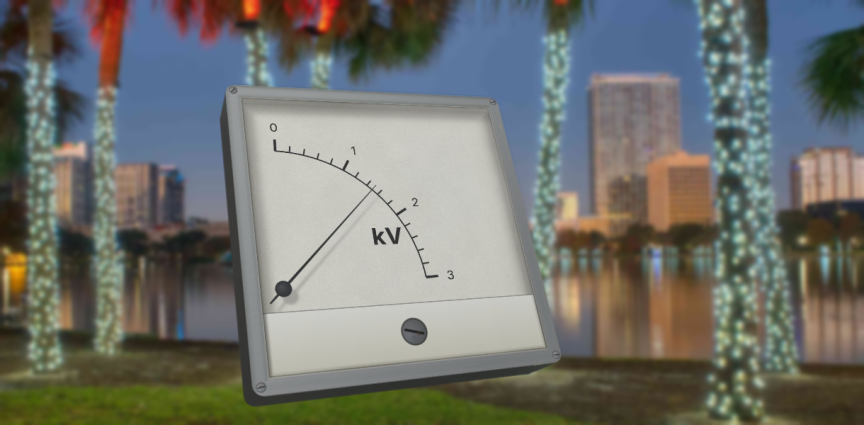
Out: 1.5kV
